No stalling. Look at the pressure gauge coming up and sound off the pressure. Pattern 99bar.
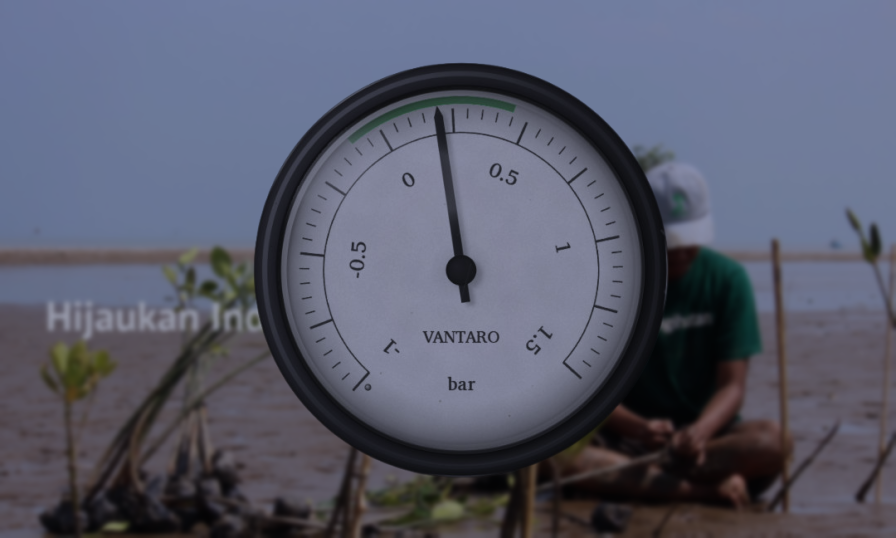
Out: 0.2bar
